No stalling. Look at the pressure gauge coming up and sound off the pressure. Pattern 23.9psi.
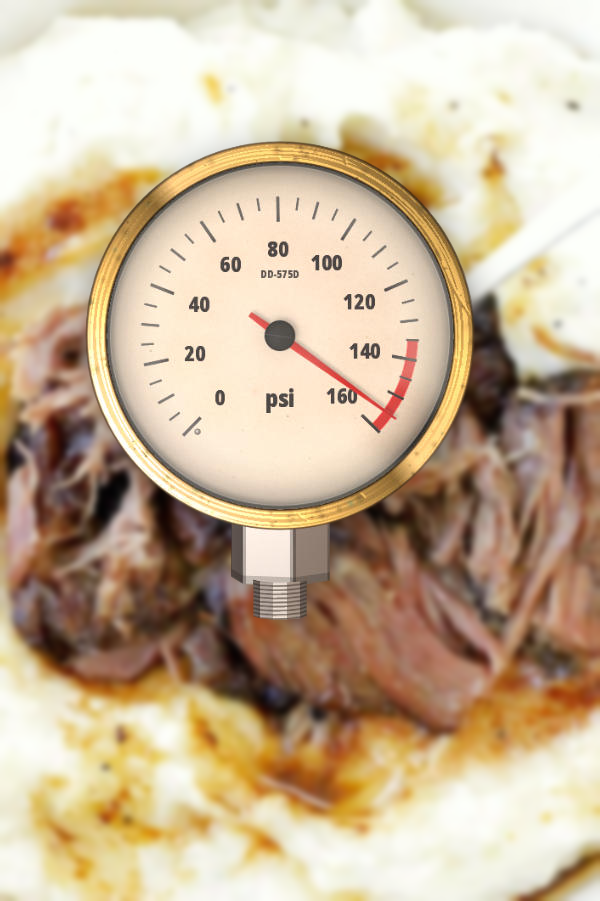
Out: 155psi
